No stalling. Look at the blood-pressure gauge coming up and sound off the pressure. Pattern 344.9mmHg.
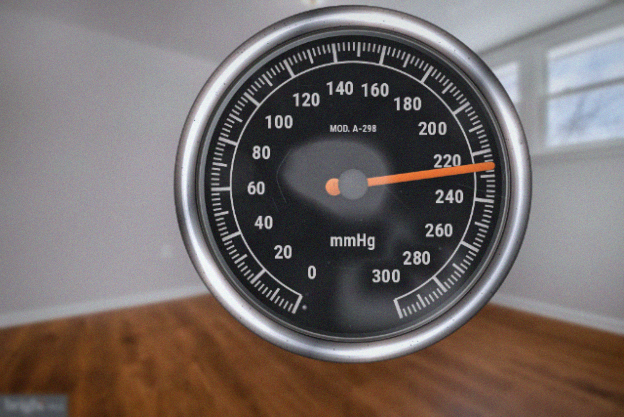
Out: 226mmHg
